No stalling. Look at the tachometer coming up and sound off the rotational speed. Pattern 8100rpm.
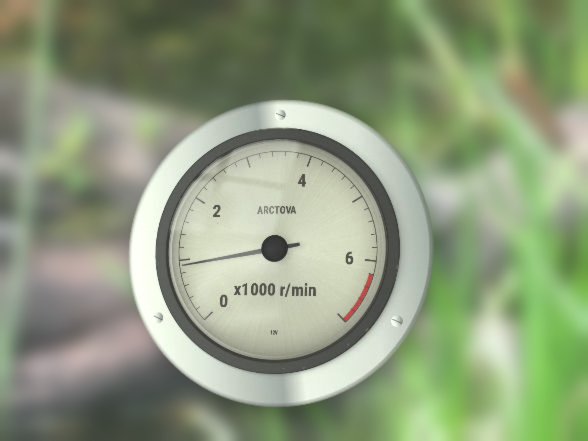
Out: 900rpm
